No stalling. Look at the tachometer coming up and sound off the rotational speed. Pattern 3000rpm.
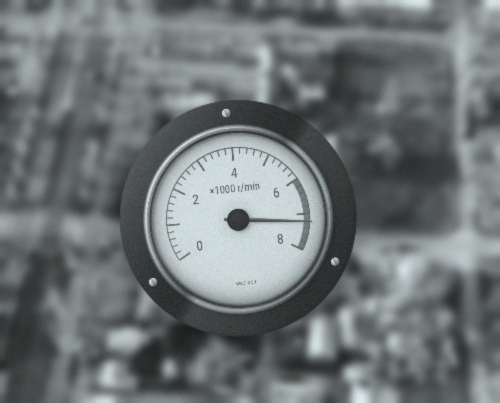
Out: 7200rpm
